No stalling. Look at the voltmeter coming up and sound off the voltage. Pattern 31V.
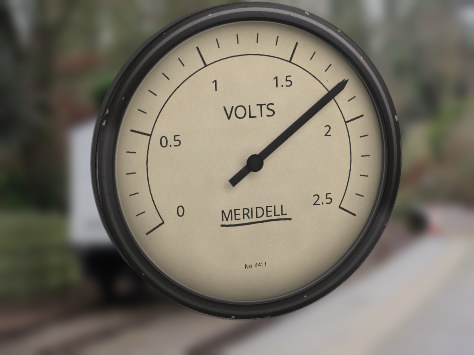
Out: 1.8V
